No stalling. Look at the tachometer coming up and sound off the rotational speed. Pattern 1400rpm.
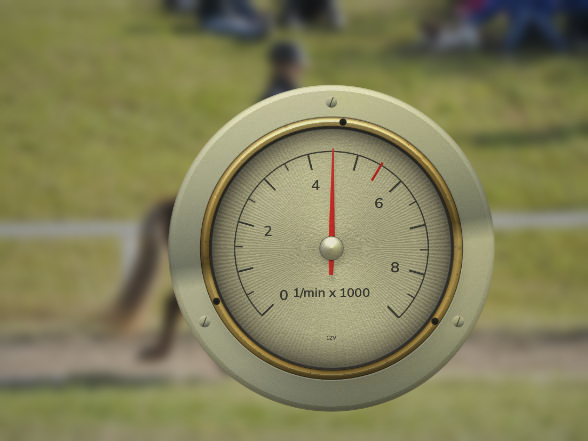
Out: 4500rpm
